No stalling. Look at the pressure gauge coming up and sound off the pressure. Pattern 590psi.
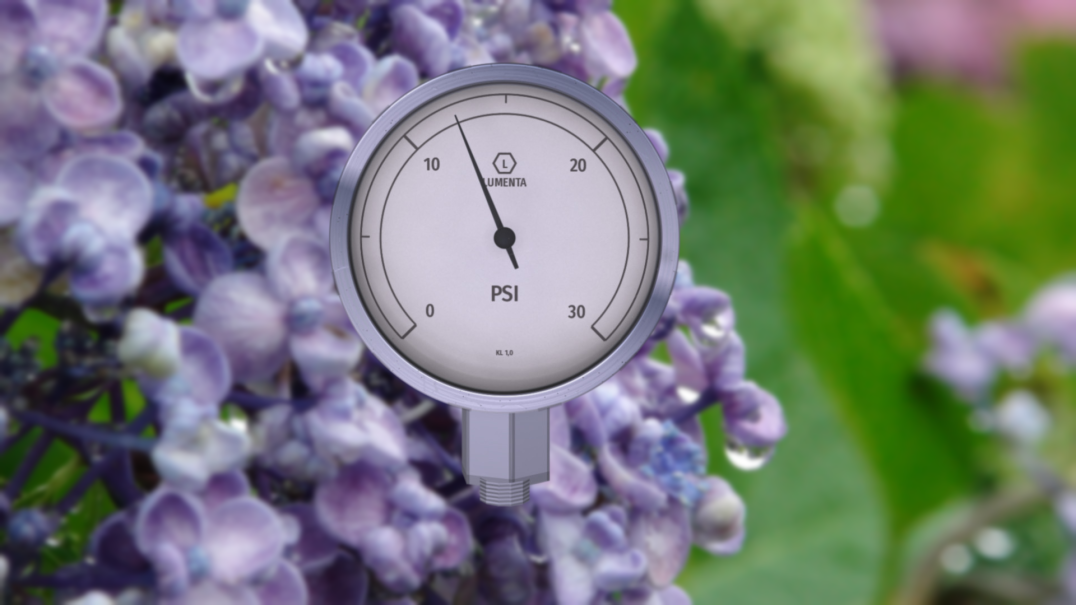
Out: 12.5psi
